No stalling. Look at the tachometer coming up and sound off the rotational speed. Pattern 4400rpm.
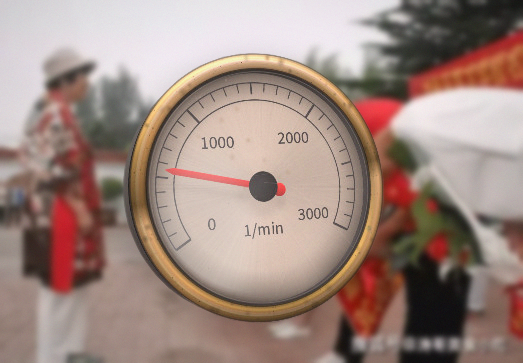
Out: 550rpm
